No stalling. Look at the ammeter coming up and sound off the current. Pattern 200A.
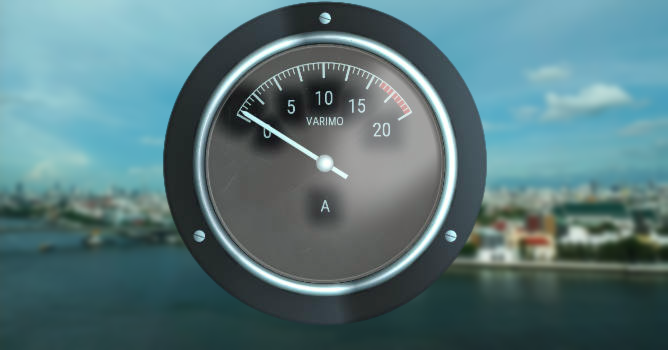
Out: 0.5A
